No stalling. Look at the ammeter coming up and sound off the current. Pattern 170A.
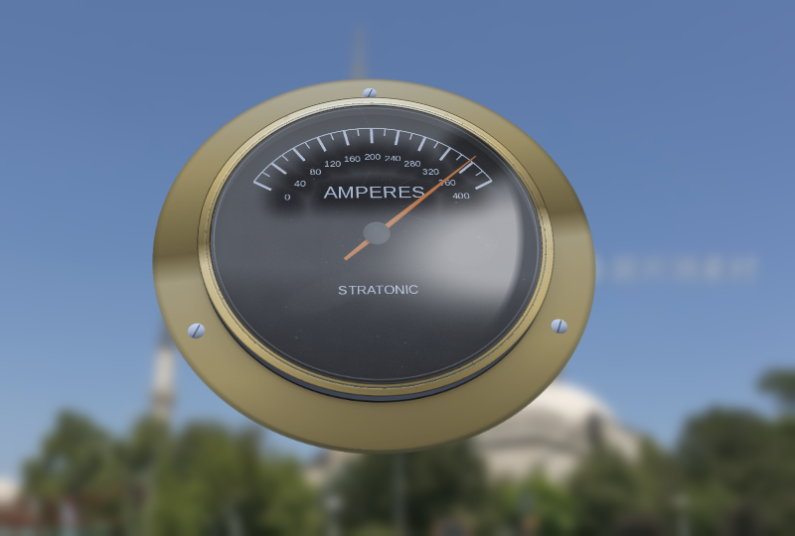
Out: 360A
